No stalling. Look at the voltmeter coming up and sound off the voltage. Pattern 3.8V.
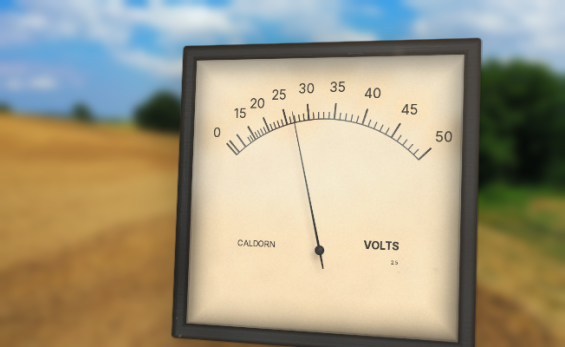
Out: 27V
